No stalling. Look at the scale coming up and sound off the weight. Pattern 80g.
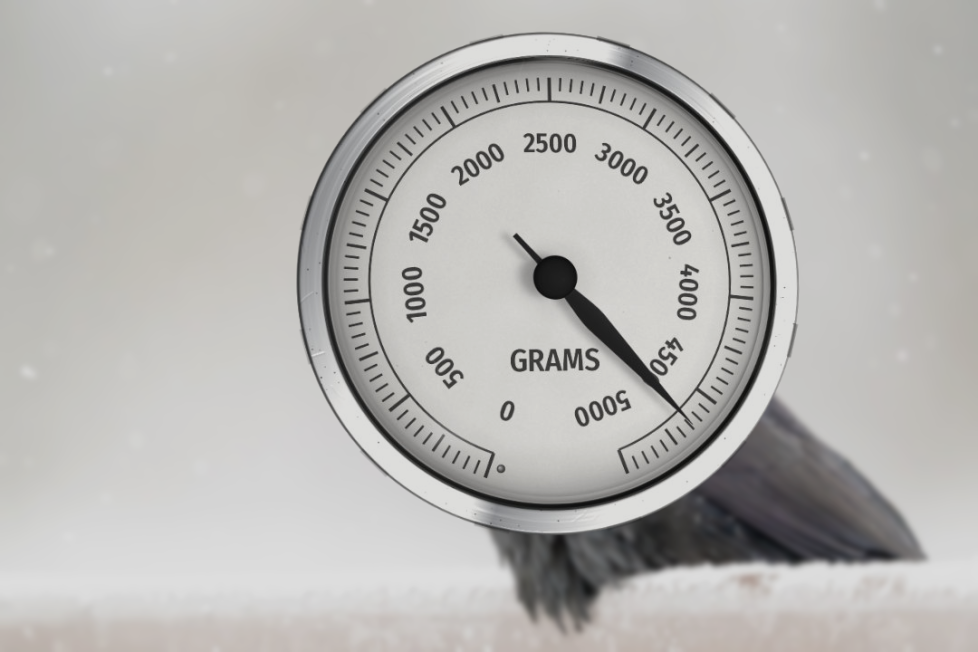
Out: 4650g
